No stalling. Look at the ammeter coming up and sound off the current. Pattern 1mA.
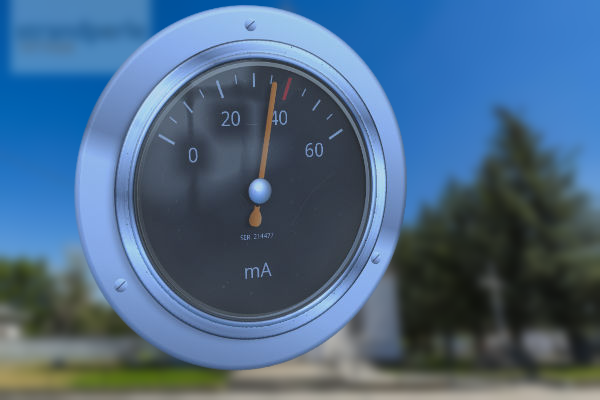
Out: 35mA
